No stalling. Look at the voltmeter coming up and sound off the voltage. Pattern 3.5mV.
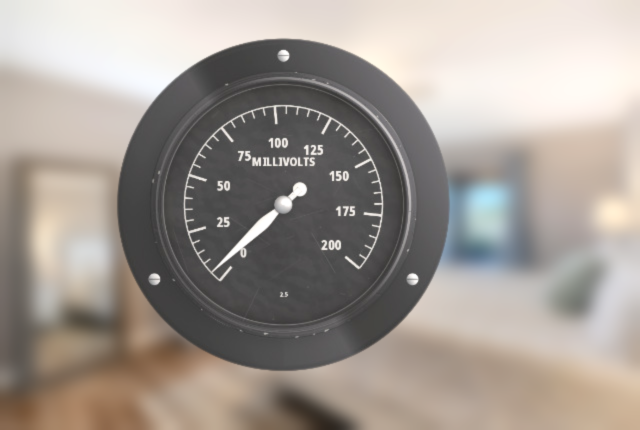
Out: 5mV
